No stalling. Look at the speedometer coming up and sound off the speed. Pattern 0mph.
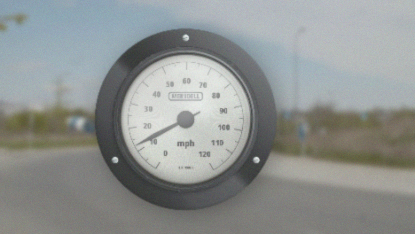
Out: 12.5mph
